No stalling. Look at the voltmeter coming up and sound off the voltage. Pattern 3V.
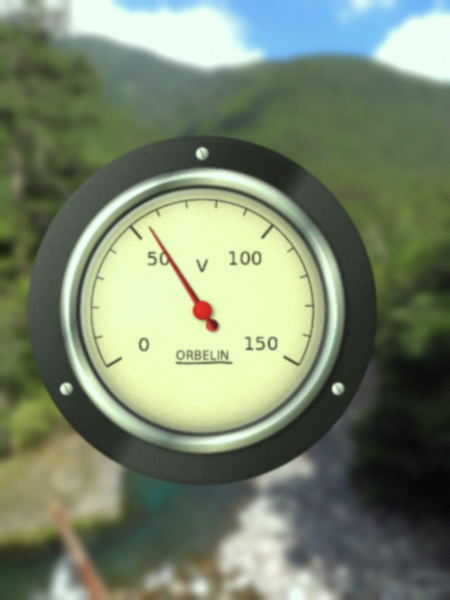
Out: 55V
